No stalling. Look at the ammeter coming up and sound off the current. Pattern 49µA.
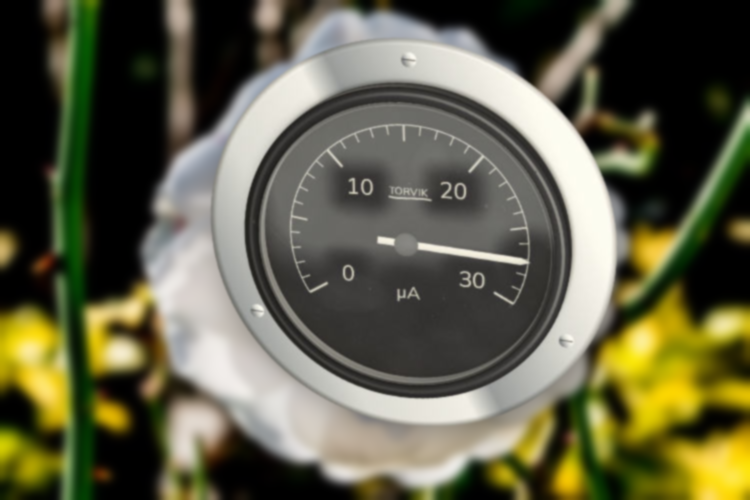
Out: 27µA
